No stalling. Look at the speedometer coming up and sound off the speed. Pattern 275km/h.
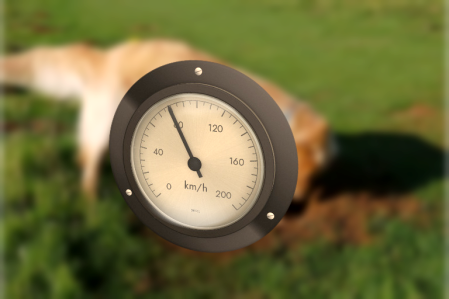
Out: 80km/h
